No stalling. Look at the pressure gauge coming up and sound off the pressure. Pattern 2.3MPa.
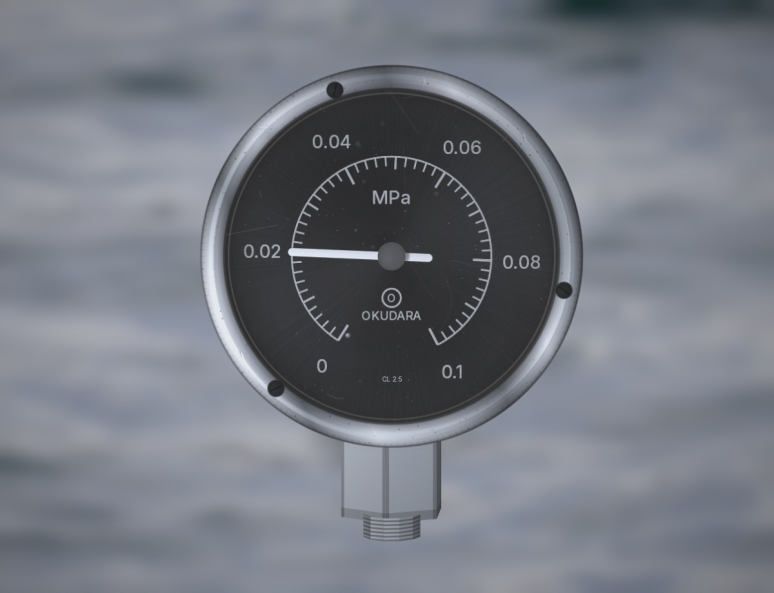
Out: 0.02MPa
